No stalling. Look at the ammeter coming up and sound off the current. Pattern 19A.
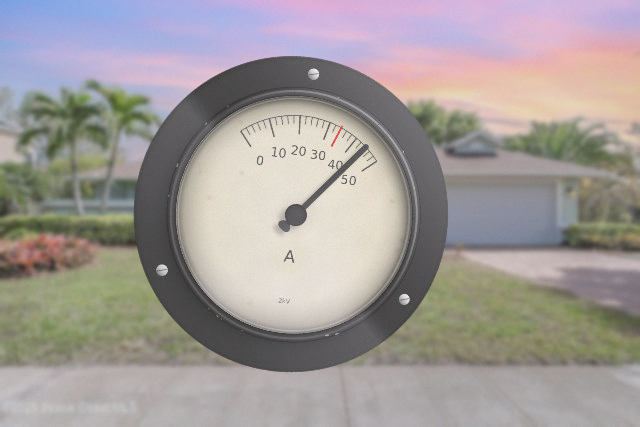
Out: 44A
